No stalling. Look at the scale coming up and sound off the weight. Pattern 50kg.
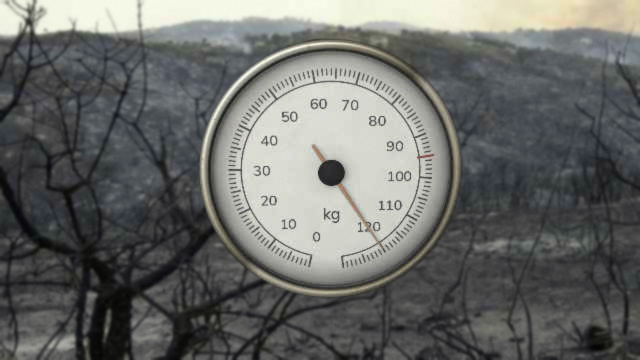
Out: 120kg
